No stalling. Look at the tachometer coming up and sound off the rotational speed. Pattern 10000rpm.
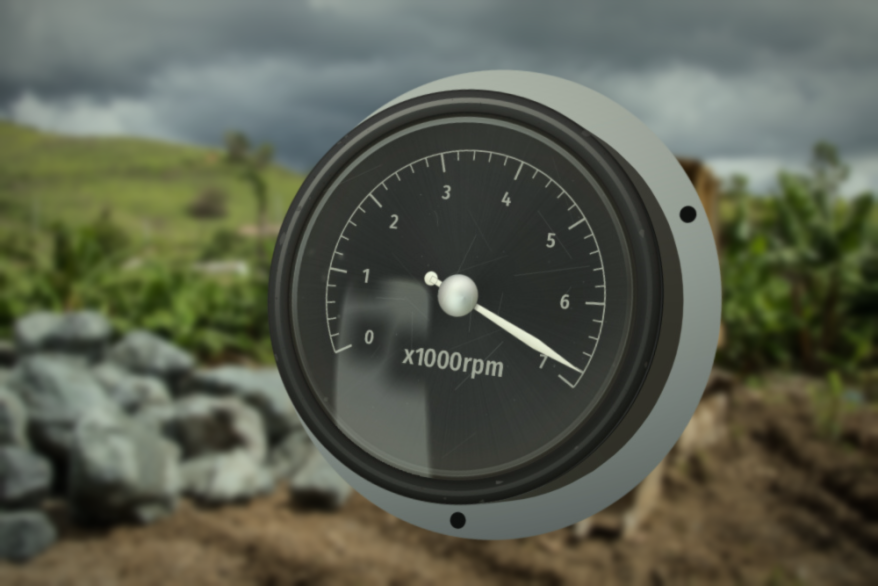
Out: 6800rpm
